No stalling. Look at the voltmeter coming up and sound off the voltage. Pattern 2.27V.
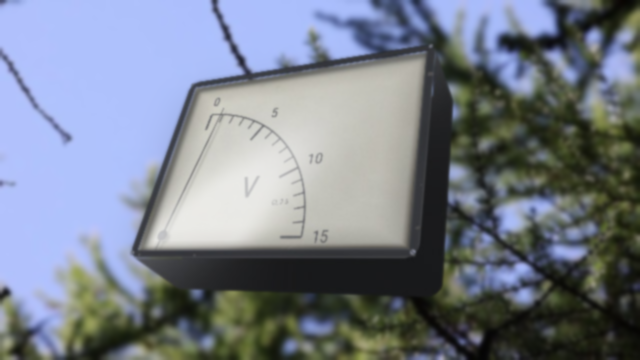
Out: 1V
